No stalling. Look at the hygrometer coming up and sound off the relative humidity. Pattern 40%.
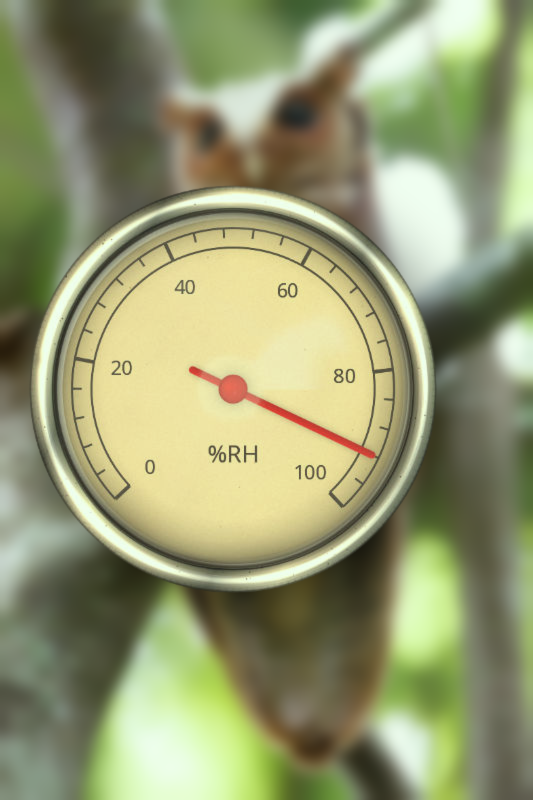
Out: 92%
